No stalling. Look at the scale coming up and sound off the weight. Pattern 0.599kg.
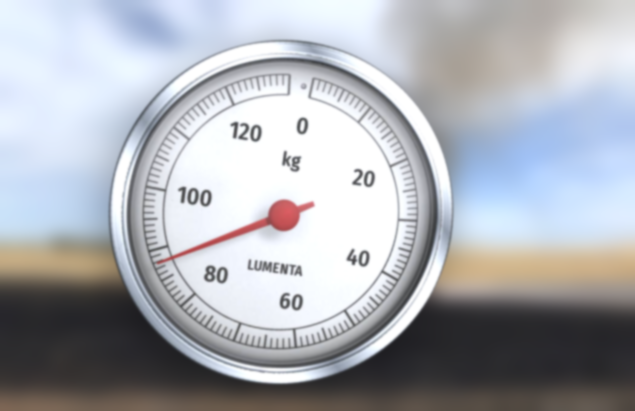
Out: 88kg
